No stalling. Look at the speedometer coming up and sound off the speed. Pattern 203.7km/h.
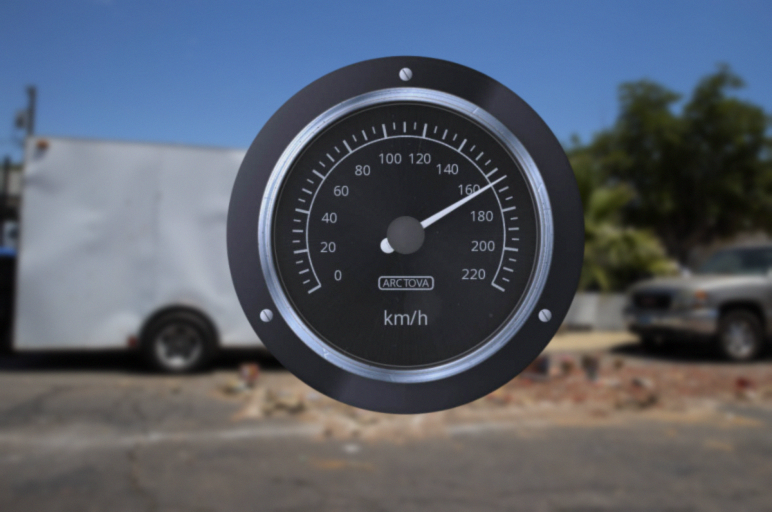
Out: 165km/h
